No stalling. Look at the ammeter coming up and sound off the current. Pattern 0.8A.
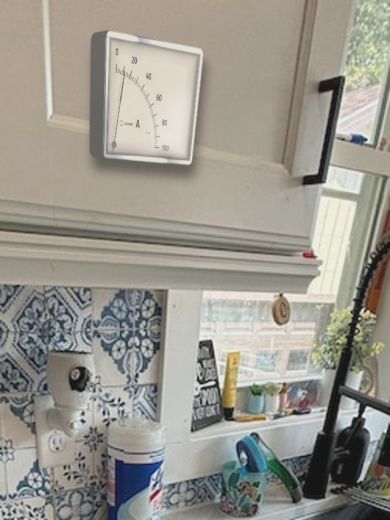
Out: 10A
